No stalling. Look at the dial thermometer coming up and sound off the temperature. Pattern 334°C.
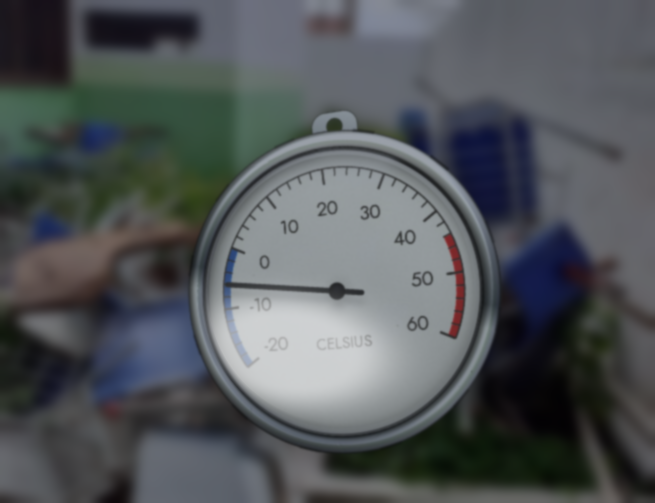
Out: -6°C
